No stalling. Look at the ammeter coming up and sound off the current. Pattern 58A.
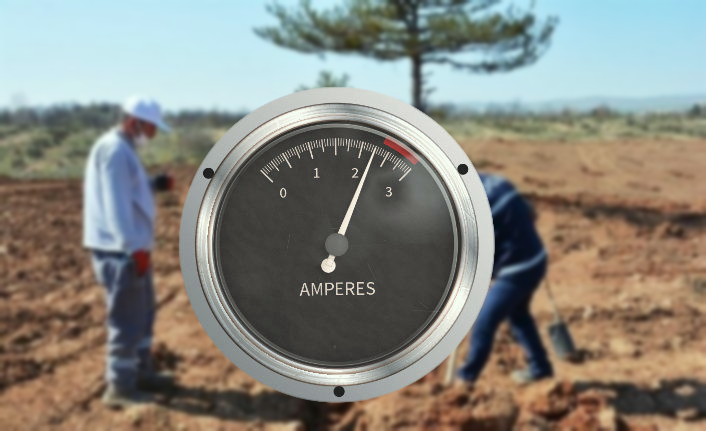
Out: 2.25A
